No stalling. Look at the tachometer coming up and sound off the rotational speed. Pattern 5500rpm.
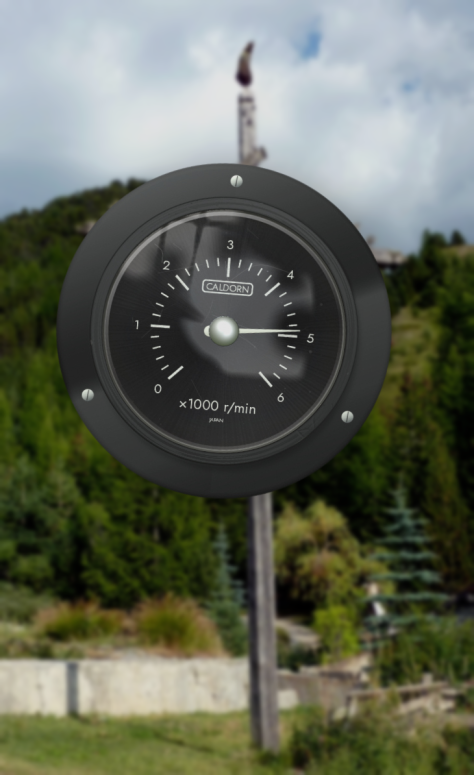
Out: 4900rpm
